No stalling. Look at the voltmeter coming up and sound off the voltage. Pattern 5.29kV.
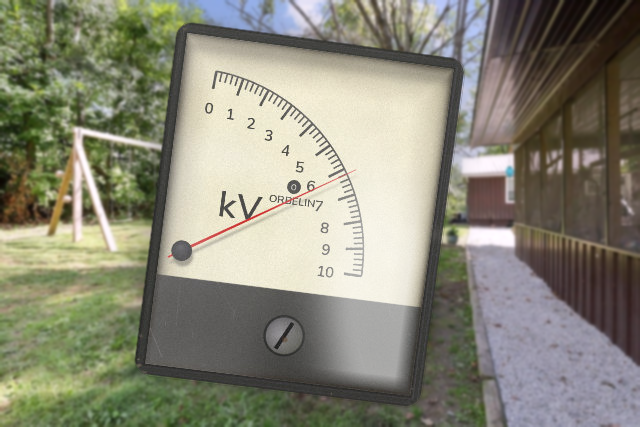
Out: 6.2kV
